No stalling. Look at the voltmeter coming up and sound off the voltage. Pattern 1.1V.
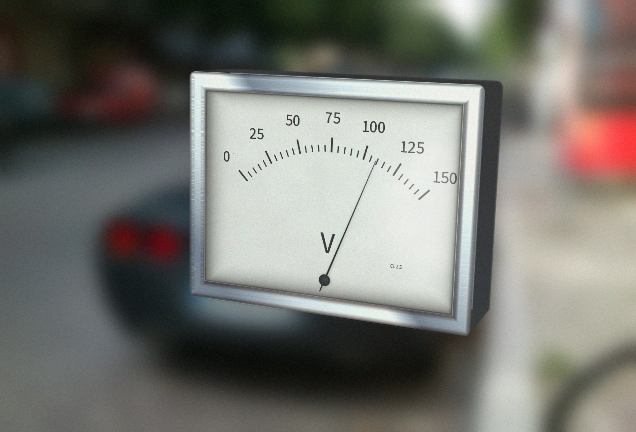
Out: 110V
